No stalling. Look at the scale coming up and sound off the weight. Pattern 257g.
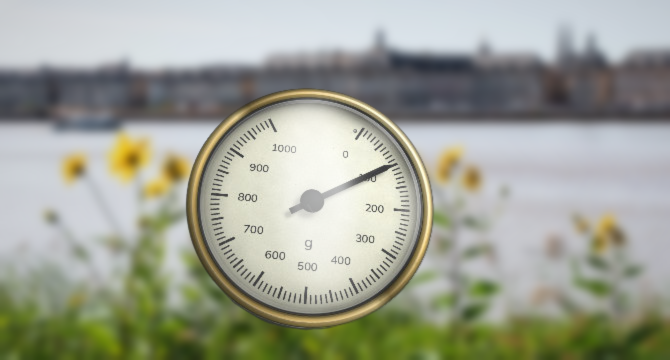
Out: 100g
